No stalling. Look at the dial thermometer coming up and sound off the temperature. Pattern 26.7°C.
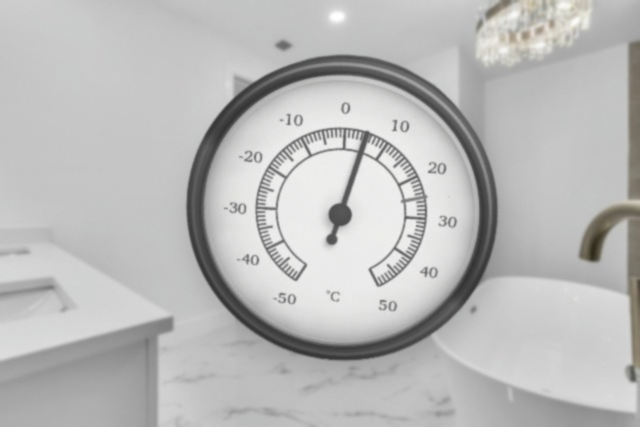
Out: 5°C
